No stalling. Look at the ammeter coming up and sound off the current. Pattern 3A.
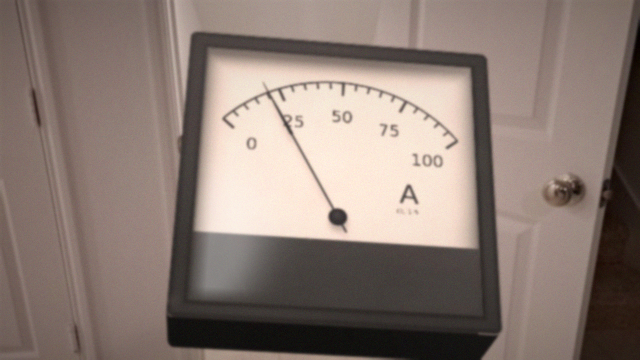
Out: 20A
